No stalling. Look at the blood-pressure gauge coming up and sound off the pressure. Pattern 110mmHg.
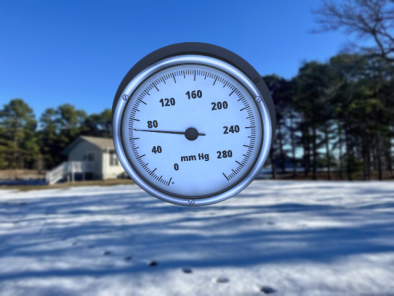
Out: 70mmHg
